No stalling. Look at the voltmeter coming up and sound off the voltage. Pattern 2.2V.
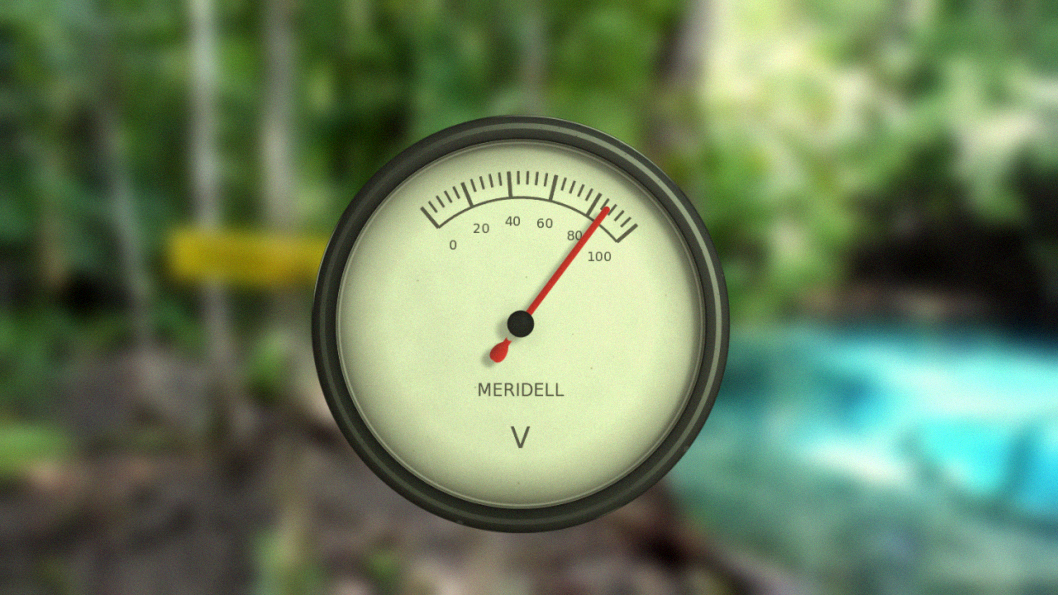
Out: 86V
